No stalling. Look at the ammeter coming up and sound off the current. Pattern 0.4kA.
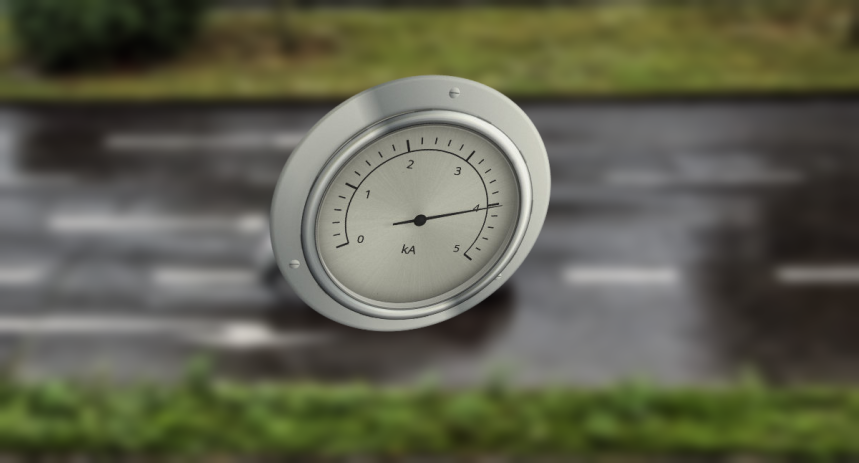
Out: 4kA
